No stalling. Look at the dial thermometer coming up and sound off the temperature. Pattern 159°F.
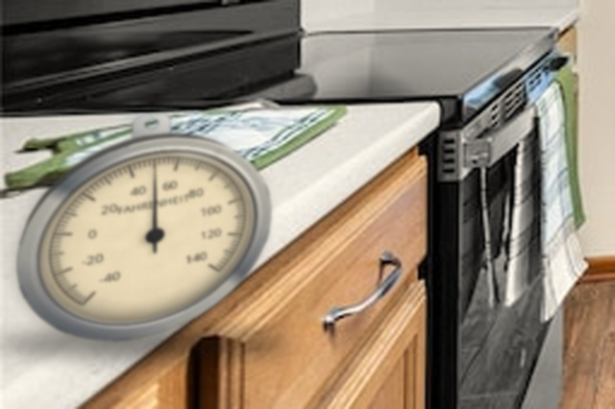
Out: 50°F
